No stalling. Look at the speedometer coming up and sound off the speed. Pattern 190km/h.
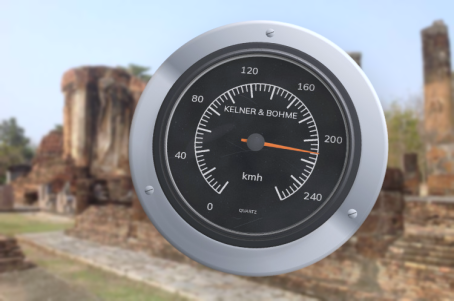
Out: 212km/h
